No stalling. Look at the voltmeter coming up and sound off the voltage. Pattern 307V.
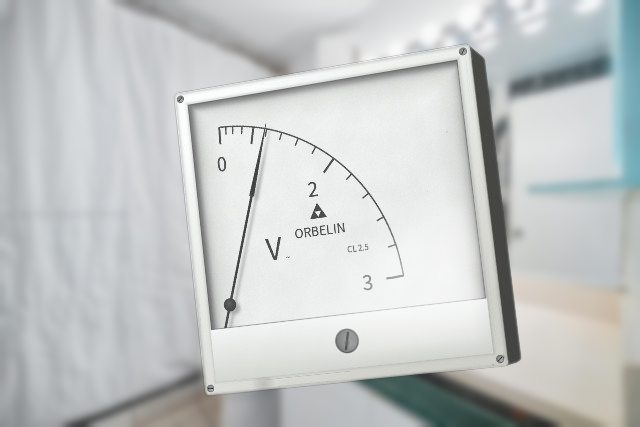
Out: 1.2V
